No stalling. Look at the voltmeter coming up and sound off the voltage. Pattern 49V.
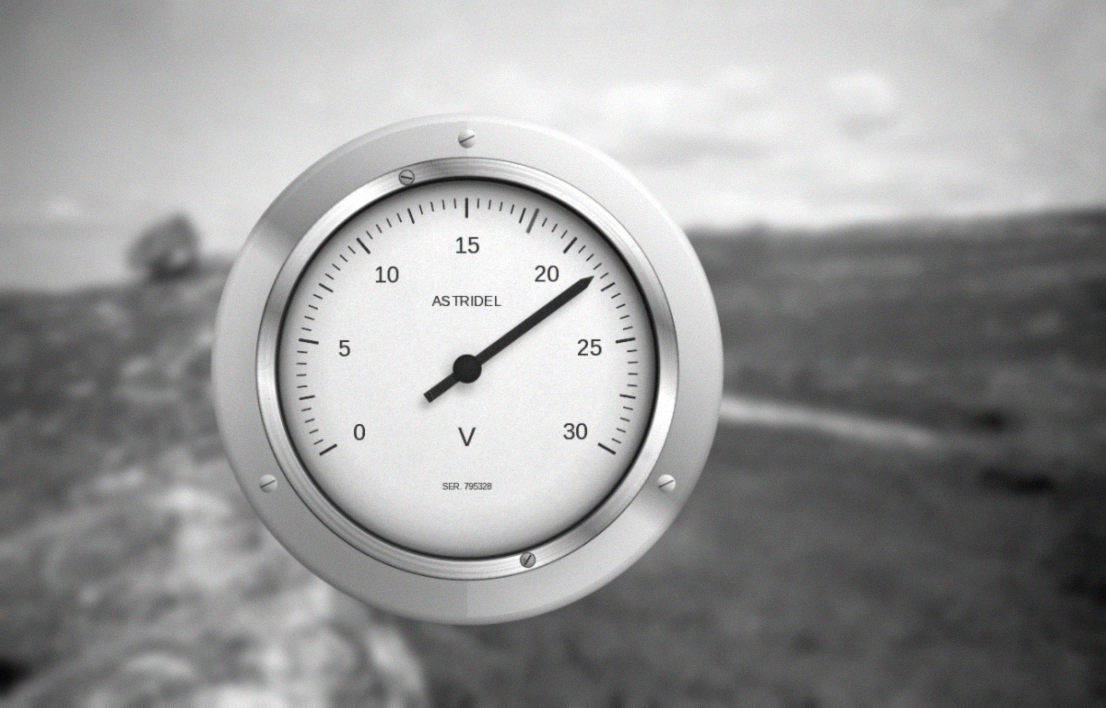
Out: 21.75V
